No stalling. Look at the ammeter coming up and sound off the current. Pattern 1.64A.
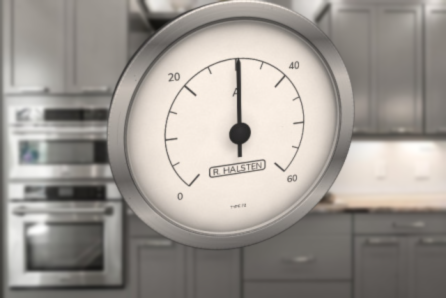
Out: 30A
